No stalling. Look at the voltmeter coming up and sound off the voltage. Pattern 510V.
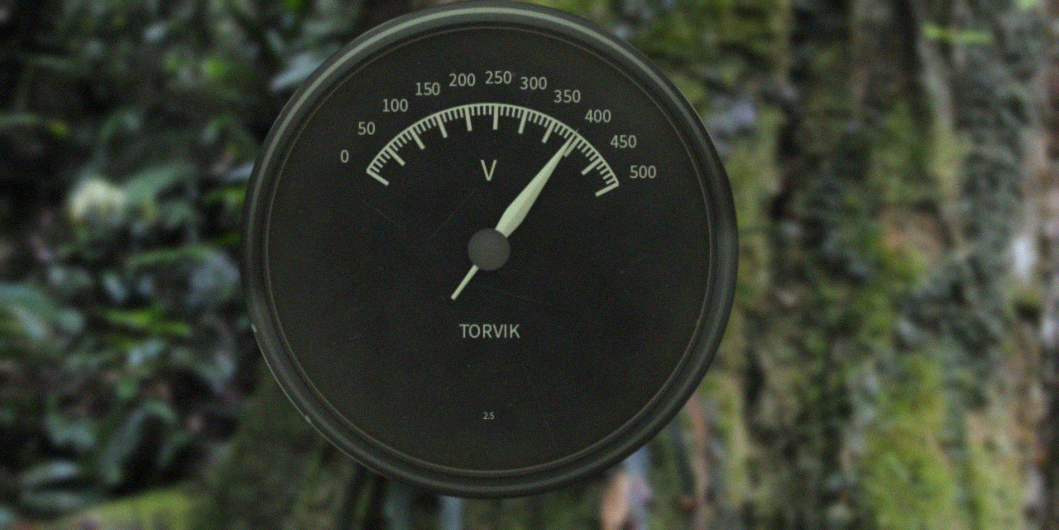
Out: 390V
